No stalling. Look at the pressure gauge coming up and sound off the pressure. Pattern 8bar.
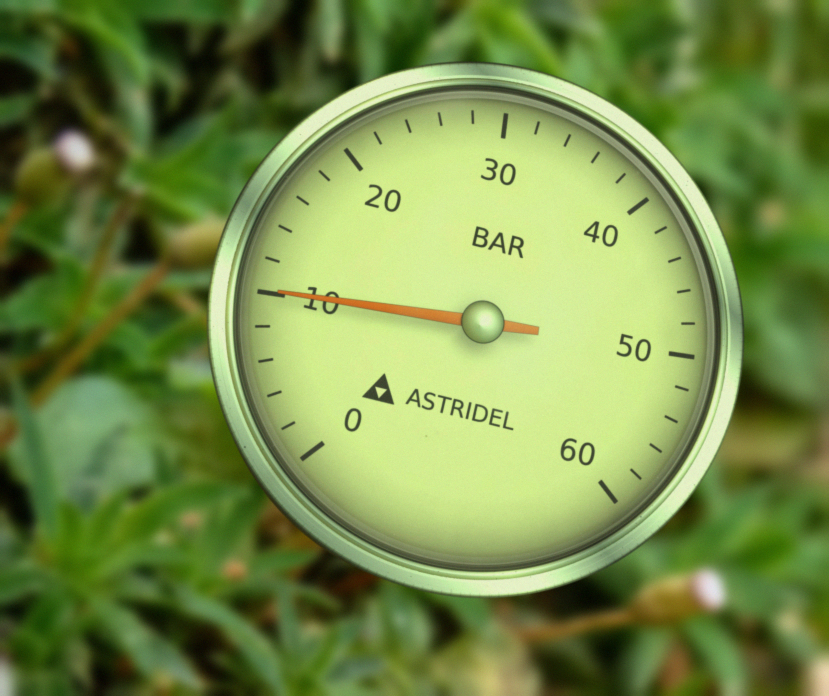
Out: 10bar
